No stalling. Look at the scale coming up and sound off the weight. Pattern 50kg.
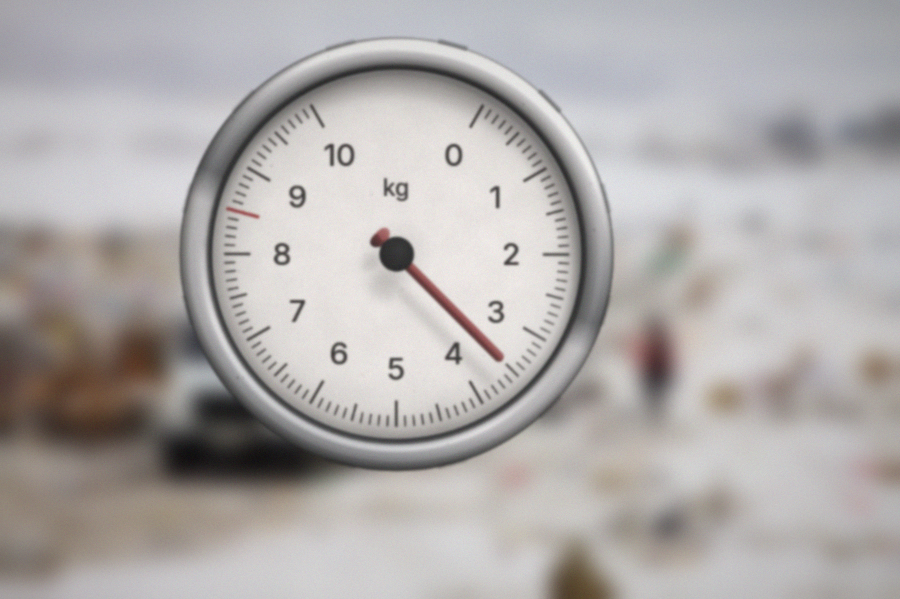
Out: 3.5kg
